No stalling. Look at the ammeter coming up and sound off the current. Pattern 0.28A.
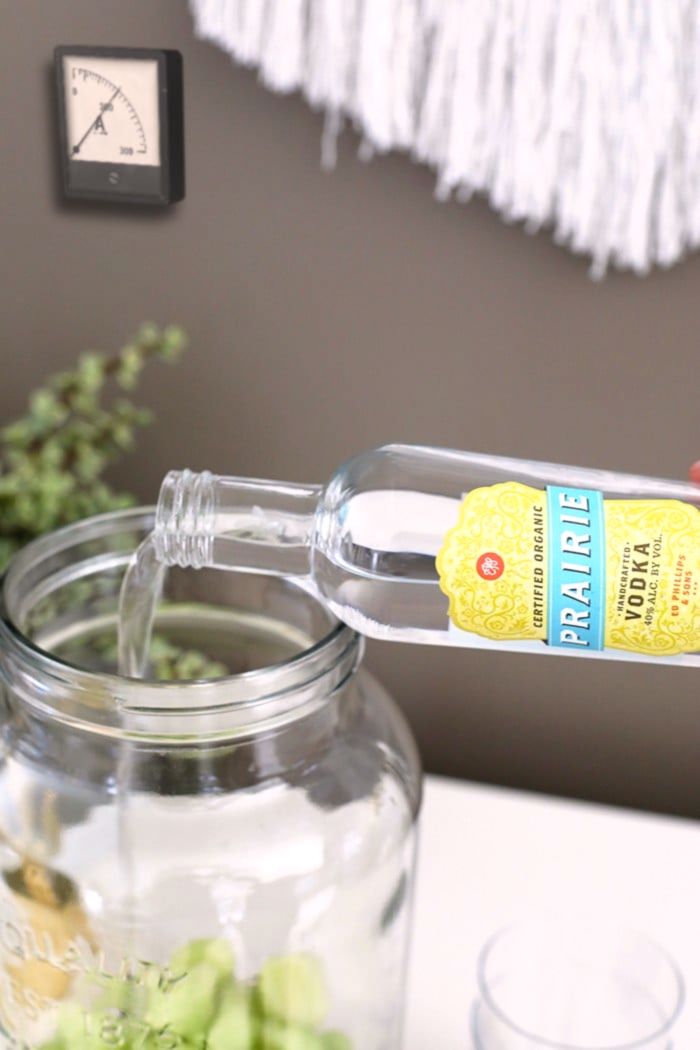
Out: 200A
